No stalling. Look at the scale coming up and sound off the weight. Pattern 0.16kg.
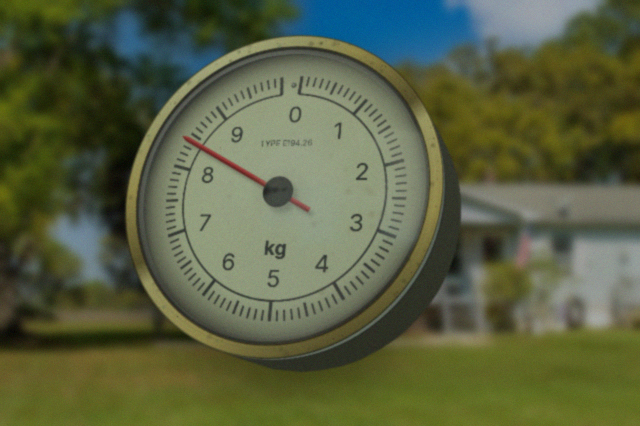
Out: 8.4kg
